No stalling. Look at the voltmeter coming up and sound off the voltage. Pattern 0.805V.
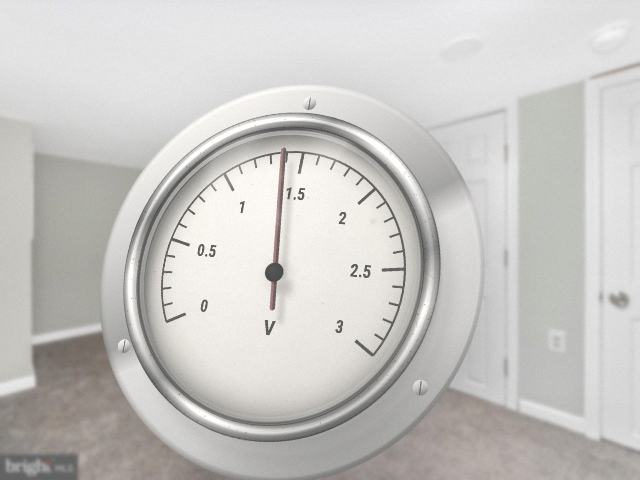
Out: 1.4V
